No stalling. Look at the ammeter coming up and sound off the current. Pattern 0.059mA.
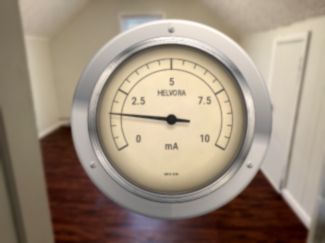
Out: 1.5mA
